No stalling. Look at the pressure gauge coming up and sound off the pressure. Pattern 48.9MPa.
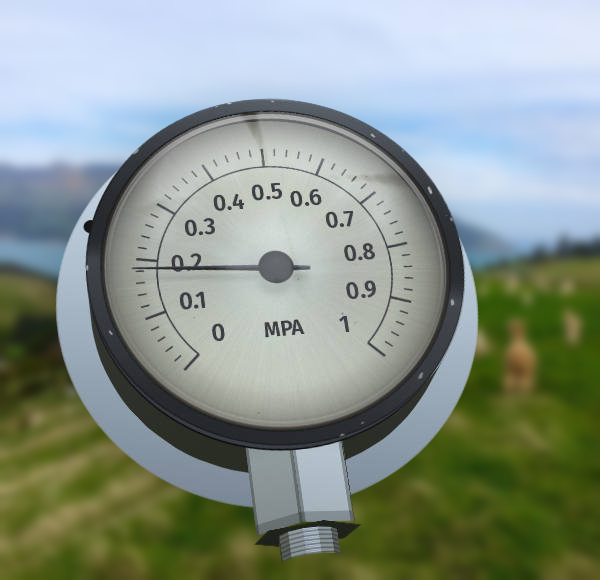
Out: 0.18MPa
